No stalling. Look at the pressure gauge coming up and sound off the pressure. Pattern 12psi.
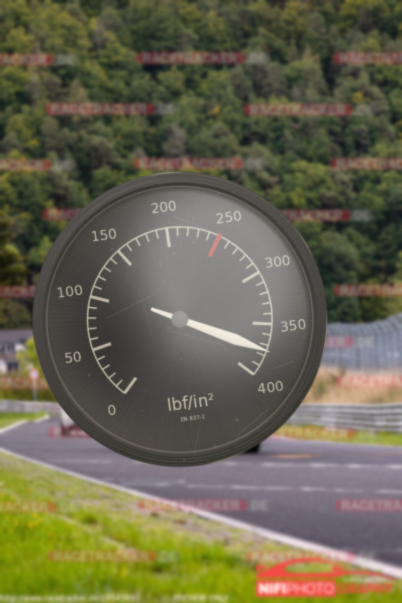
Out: 375psi
